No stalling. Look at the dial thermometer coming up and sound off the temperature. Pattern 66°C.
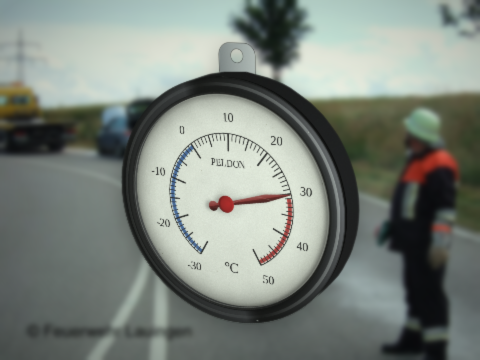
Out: 30°C
